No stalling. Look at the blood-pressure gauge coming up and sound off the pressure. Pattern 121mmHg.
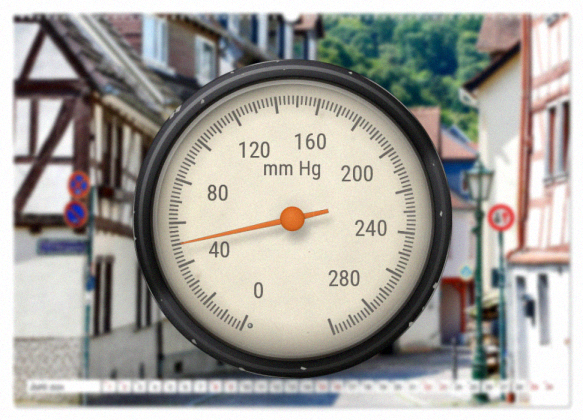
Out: 50mmHg
